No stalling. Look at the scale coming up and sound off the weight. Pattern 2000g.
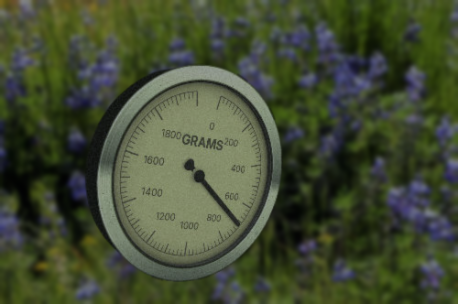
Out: 700g
